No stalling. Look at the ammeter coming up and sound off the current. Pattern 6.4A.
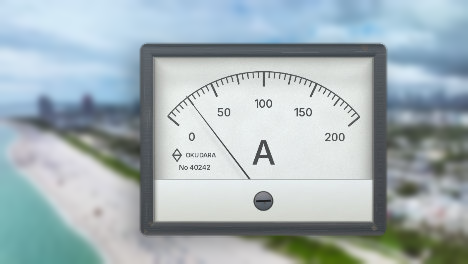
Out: 25A
